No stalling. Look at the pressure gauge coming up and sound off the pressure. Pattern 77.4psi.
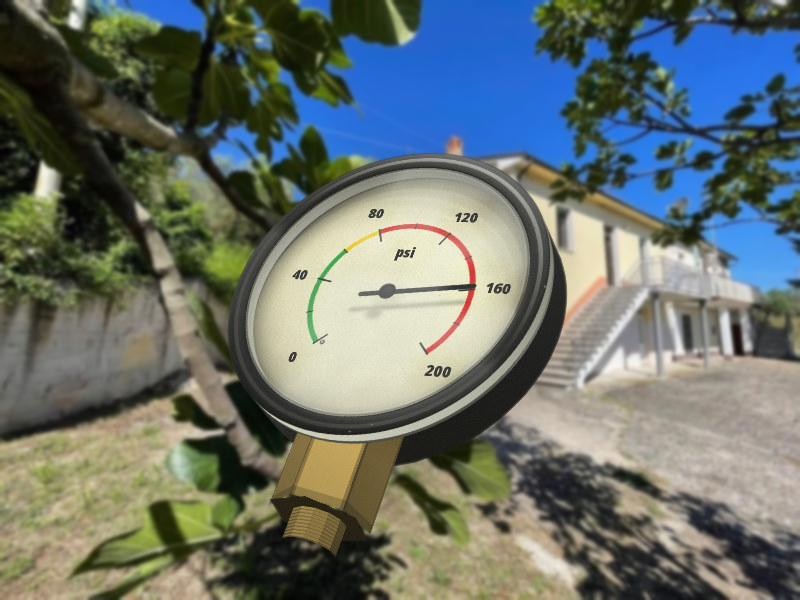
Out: 160psi
